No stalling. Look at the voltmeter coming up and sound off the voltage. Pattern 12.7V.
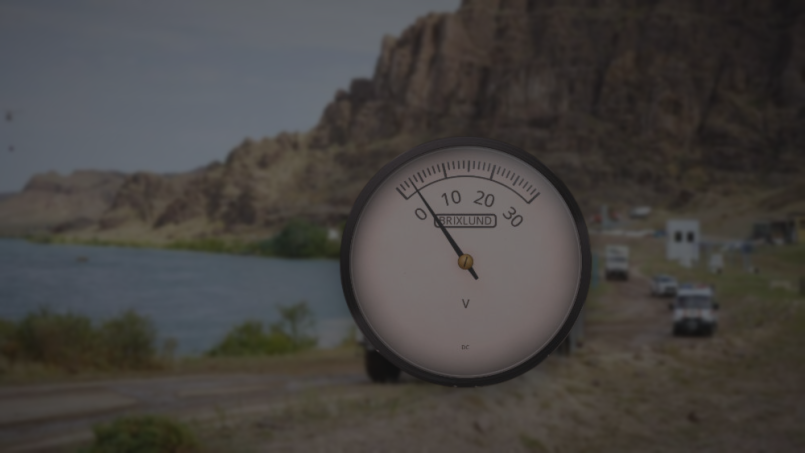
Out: 3V
